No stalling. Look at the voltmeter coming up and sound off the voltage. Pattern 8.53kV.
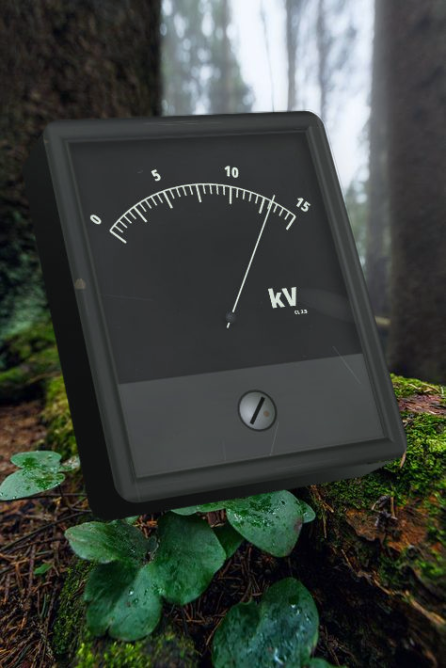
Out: 13kV
